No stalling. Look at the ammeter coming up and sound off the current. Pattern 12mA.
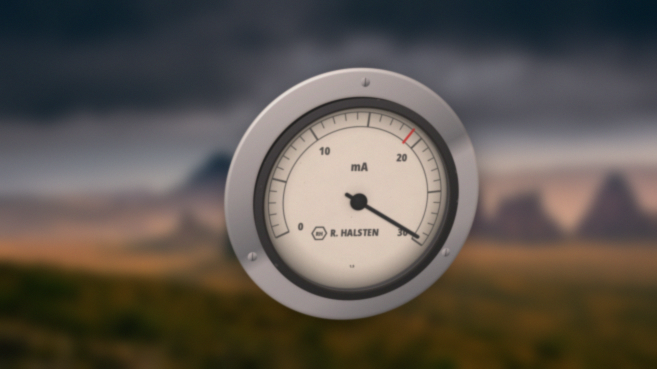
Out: 29.5mA
